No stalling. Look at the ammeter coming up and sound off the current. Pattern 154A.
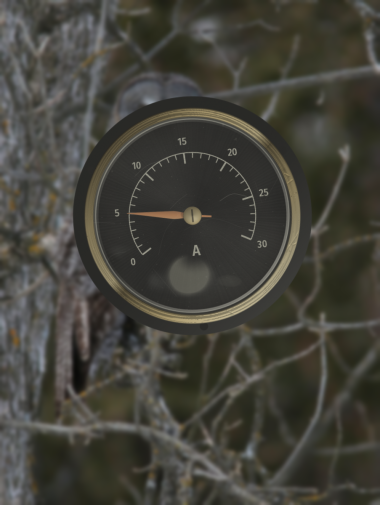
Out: 5A
